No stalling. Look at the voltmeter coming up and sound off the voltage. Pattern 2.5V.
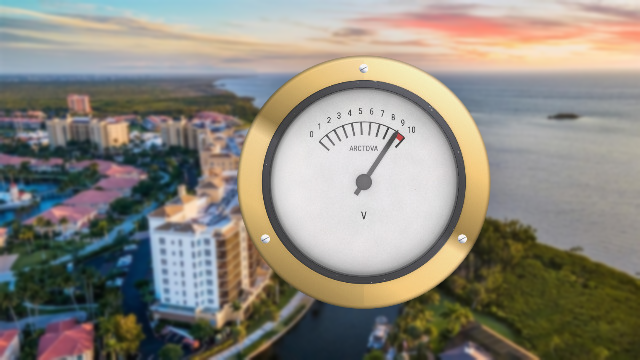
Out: 9V
